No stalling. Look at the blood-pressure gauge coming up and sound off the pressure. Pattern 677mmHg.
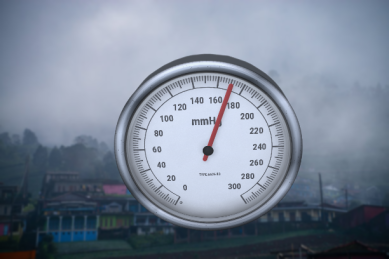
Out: 170mmHg
